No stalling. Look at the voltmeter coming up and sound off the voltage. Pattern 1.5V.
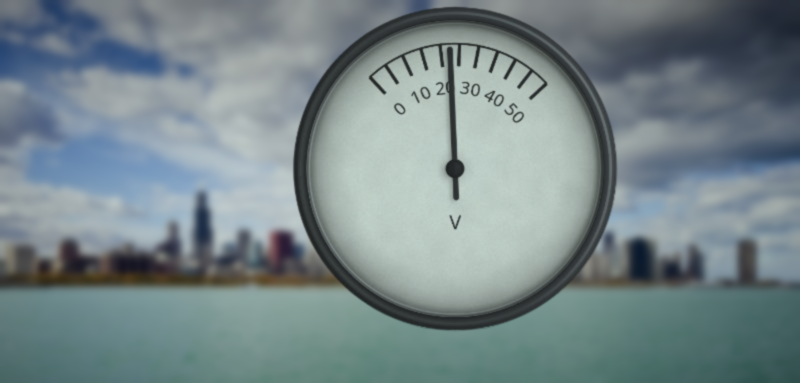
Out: 22.5V
